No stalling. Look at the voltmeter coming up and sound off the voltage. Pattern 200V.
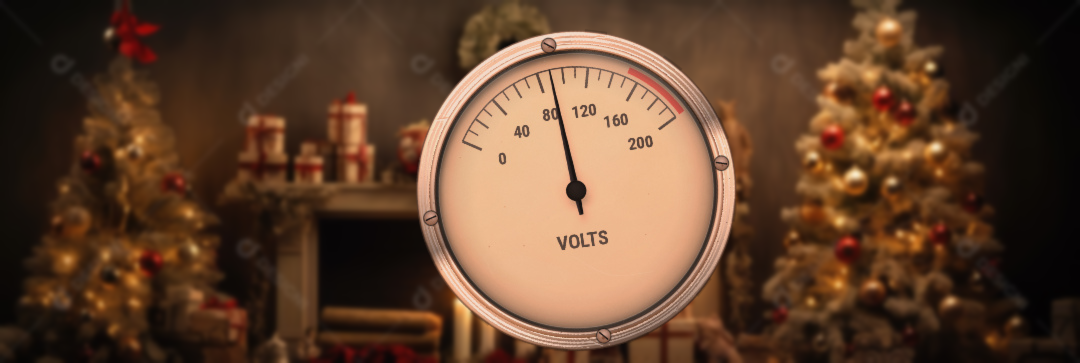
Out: 90V
